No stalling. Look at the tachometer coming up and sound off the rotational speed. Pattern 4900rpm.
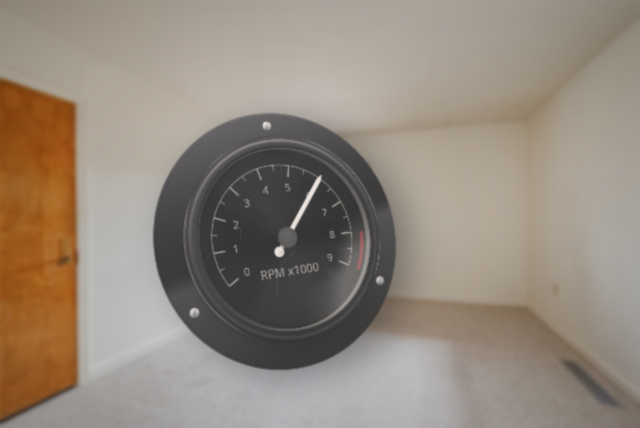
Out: 6000rpm
